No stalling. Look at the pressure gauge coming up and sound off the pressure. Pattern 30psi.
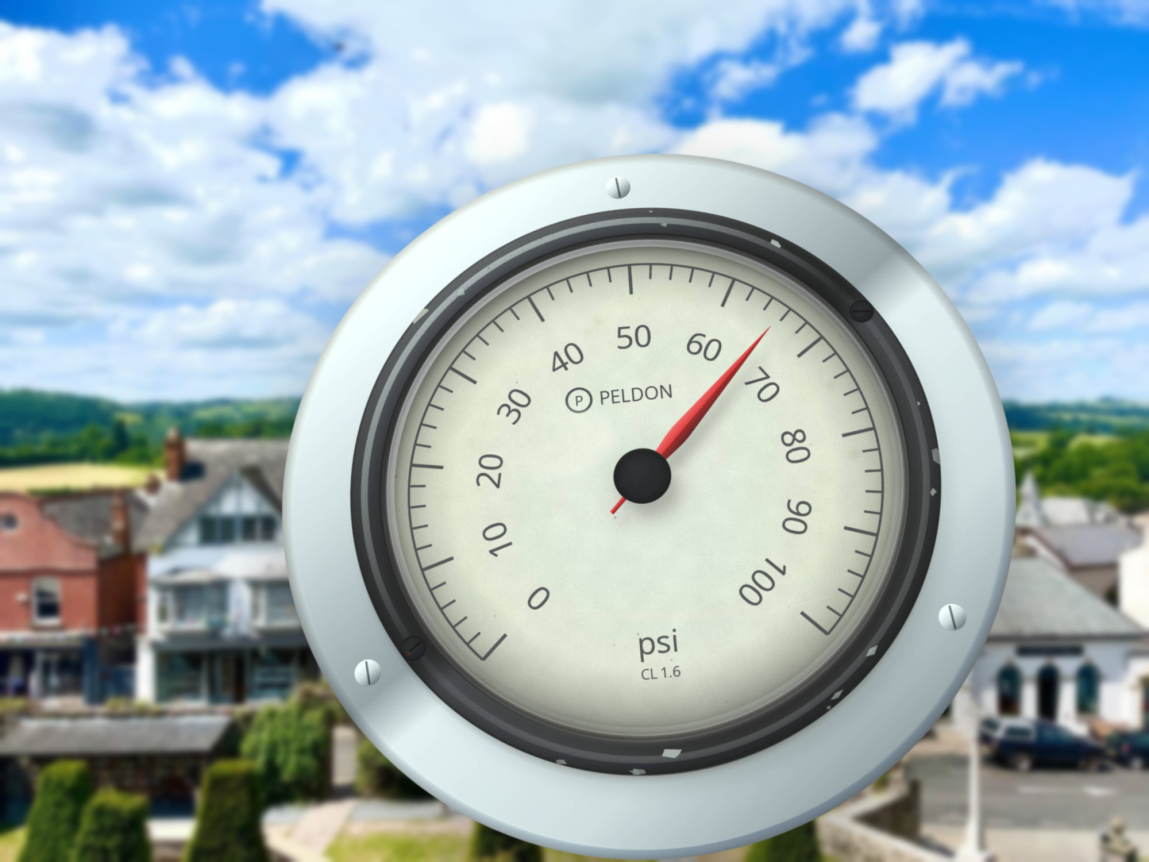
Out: 66psi
